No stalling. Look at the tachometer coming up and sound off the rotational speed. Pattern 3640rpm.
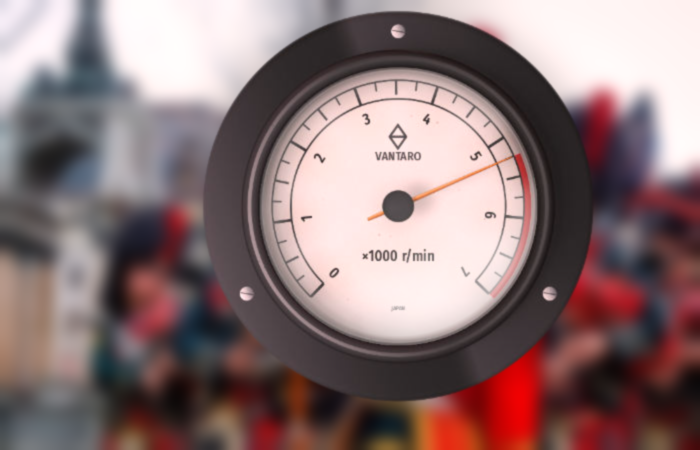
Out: 5250rpm
